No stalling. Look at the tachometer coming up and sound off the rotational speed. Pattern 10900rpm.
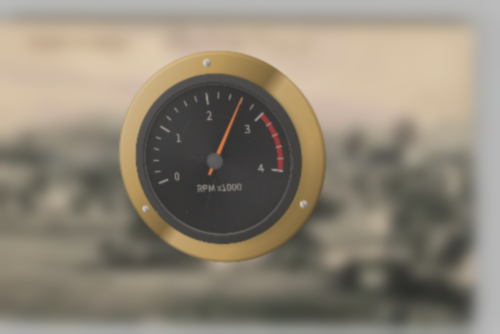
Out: 2600rpm
